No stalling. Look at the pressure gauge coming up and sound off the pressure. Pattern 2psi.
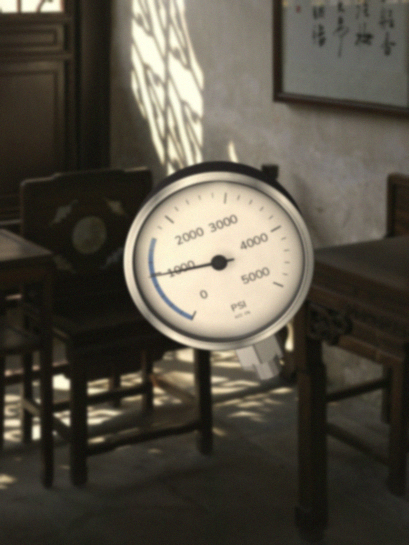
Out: 1000psi
